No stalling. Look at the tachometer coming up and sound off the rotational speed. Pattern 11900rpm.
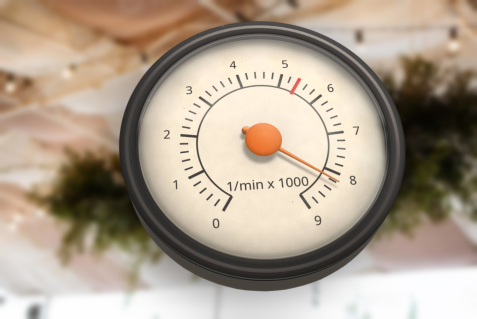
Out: 8200rpm
